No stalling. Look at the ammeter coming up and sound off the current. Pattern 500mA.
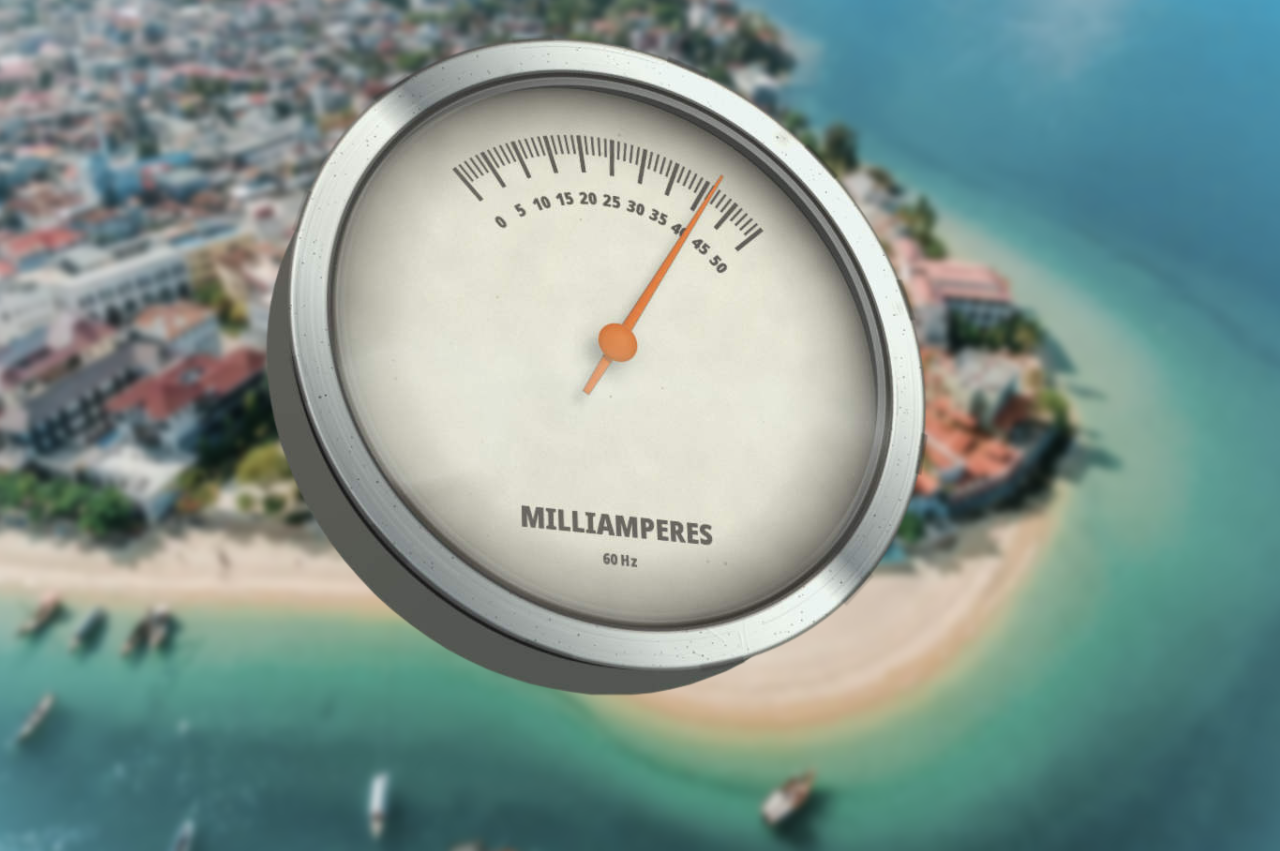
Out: 41mA
